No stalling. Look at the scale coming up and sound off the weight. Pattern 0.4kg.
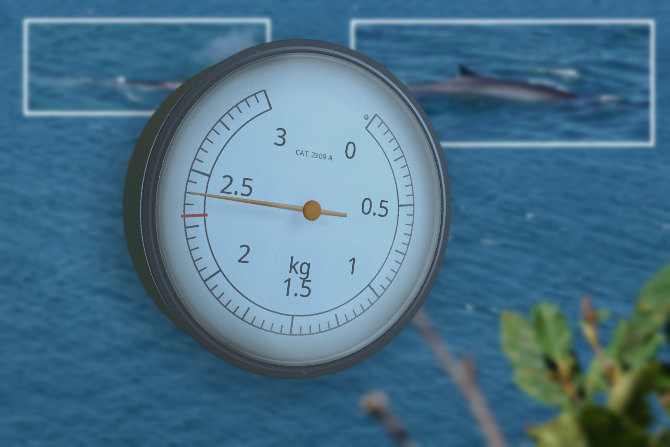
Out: 2.4kg
